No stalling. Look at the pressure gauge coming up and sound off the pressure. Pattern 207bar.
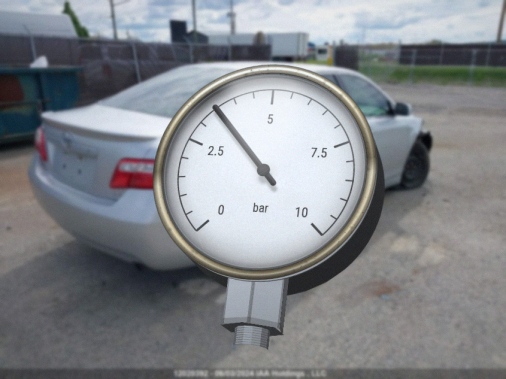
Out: 3.5bar
